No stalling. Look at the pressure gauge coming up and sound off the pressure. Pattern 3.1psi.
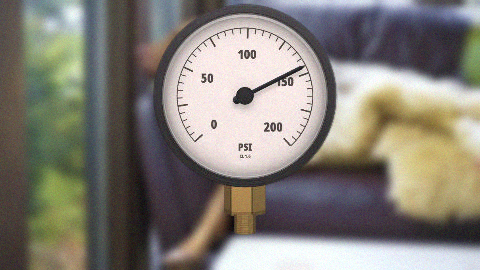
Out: 145psi
